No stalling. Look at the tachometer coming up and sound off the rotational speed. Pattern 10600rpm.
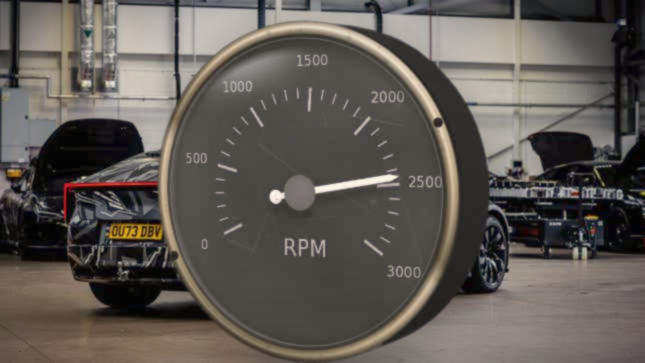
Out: 2450rpm
